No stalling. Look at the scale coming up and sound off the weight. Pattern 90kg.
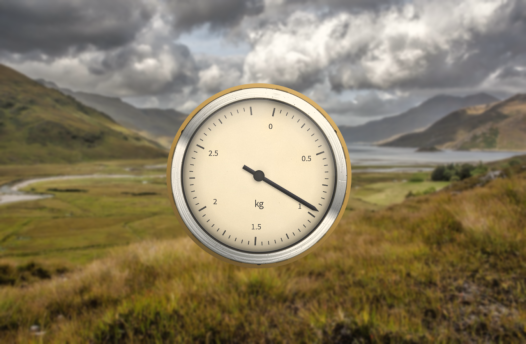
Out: 0.95kg
